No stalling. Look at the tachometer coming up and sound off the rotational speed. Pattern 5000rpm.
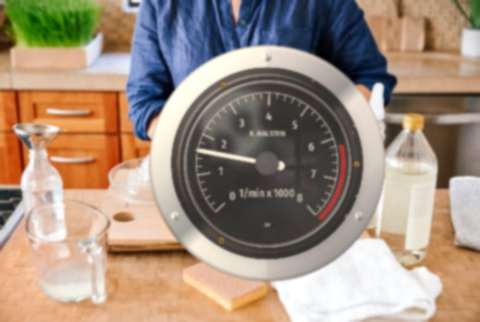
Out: 1600rpm
